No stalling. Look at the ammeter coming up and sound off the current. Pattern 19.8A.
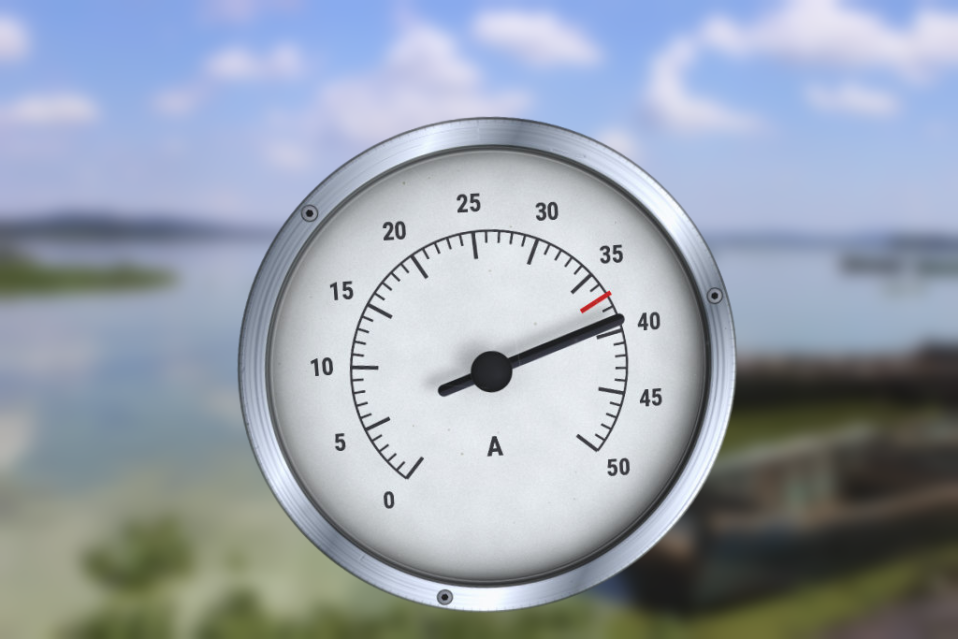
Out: 39A
